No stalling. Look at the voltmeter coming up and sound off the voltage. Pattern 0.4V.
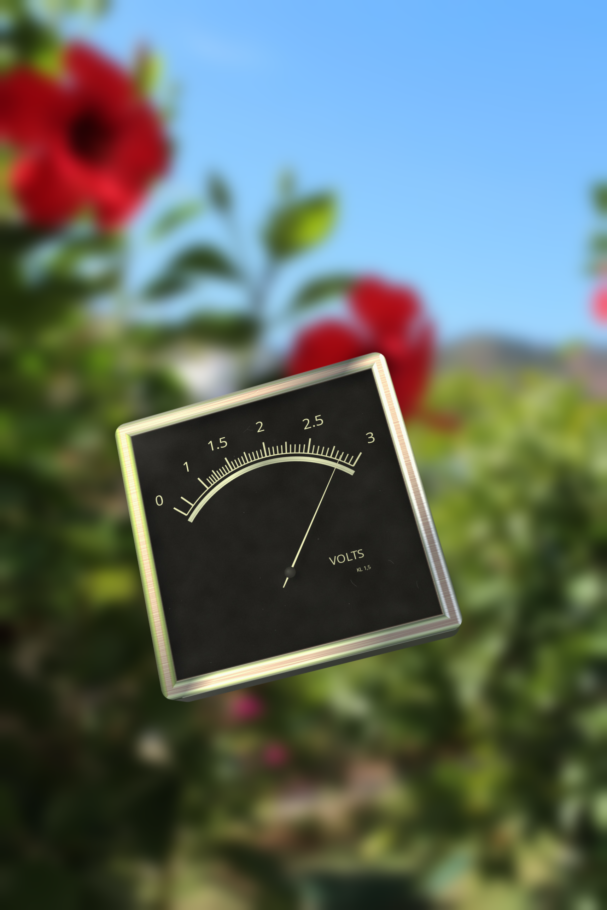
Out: 2.85V
